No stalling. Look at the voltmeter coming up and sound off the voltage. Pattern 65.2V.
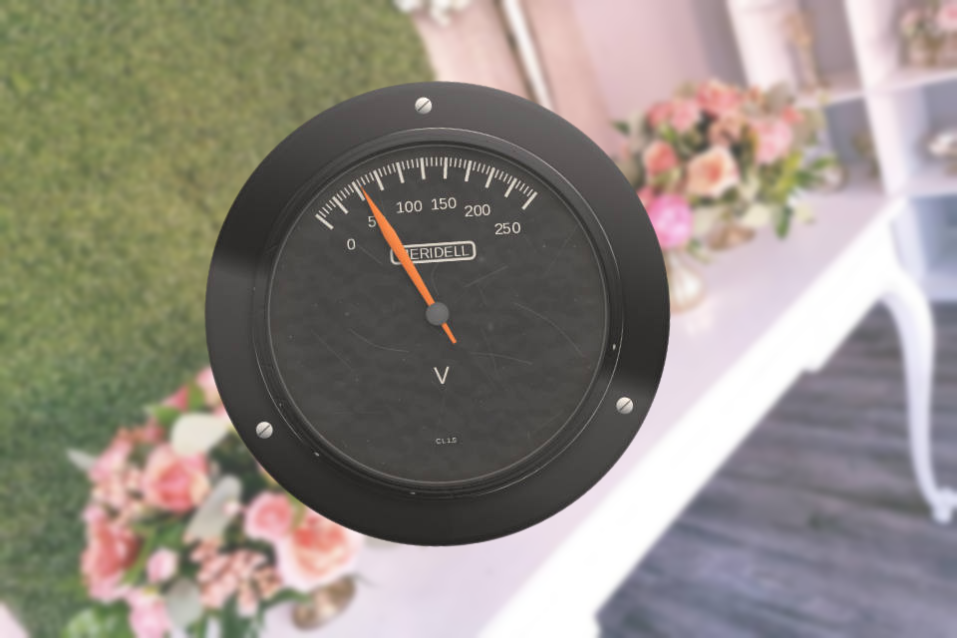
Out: 55V
